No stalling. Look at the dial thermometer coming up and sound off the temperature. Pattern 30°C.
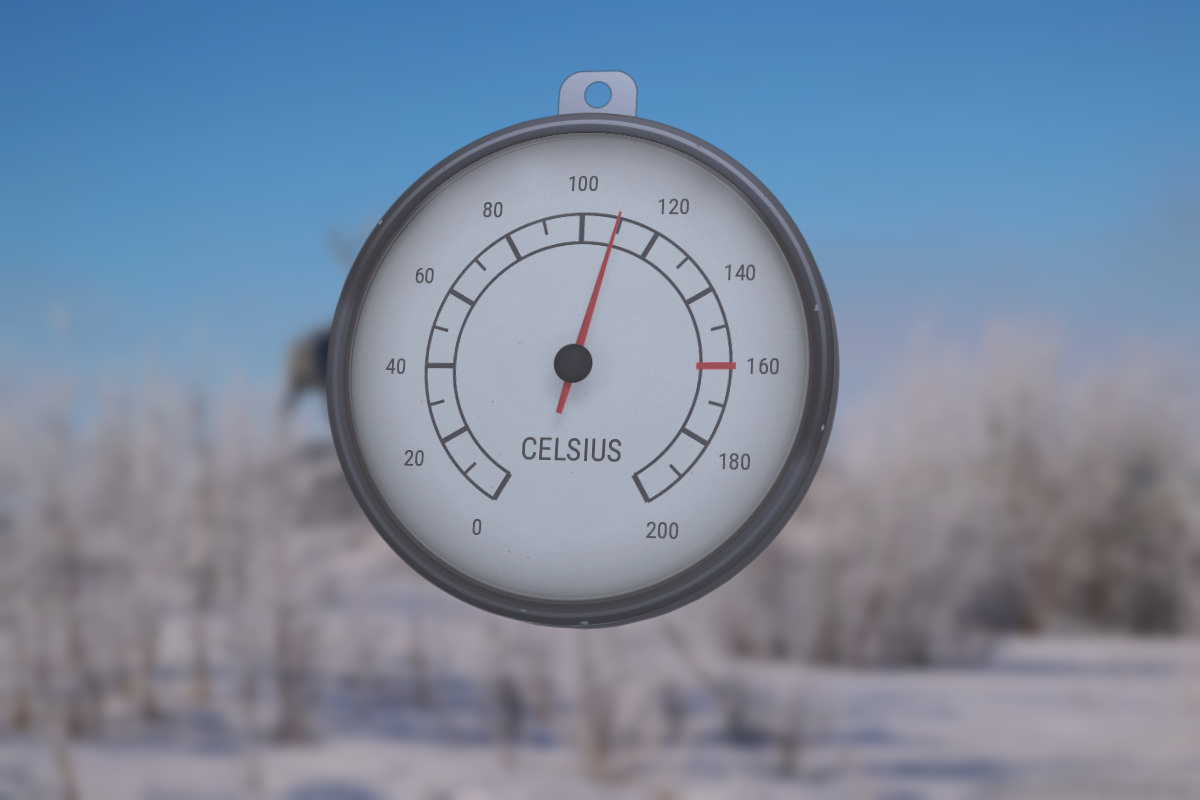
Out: 110°C
